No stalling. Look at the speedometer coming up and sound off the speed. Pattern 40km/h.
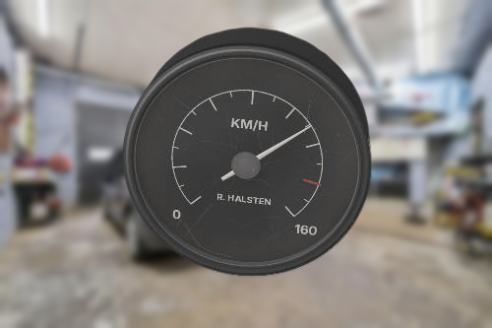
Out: 110km/h
